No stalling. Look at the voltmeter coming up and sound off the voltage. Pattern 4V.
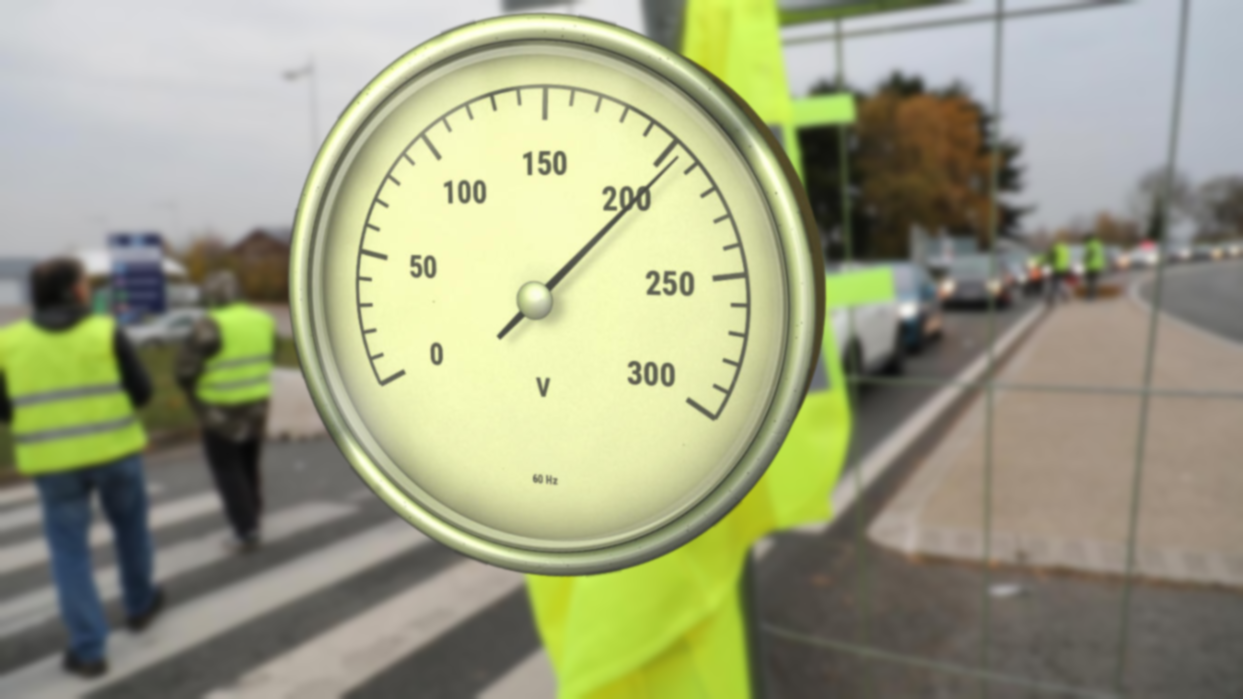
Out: 205V
